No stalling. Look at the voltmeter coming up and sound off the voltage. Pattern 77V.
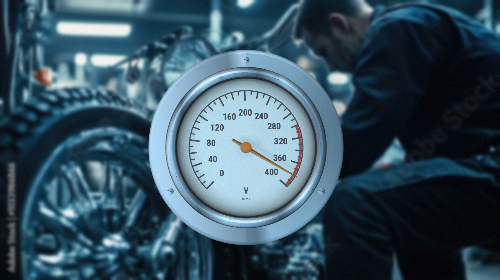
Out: 380V
